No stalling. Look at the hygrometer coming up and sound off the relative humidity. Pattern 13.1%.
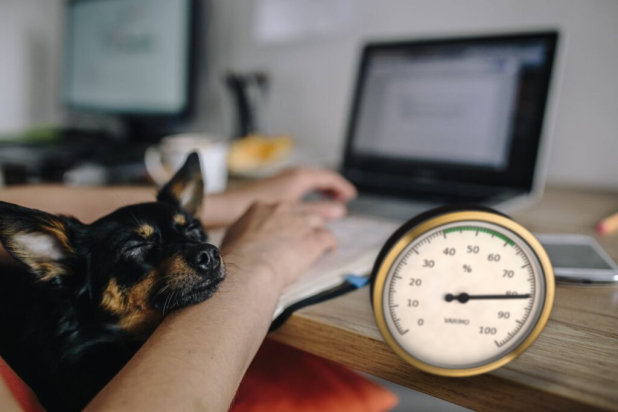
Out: 80%
